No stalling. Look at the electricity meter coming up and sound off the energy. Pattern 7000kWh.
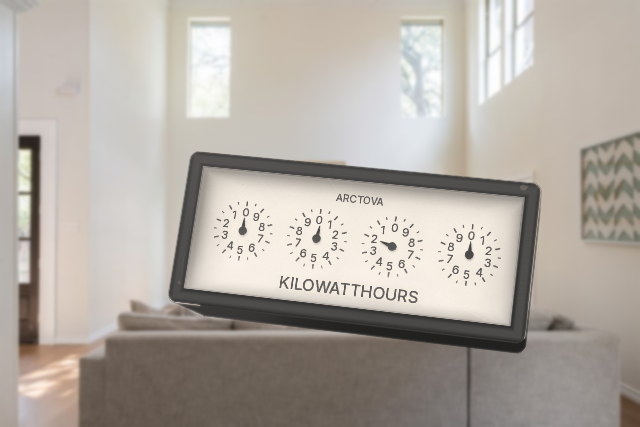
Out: 20kWh
